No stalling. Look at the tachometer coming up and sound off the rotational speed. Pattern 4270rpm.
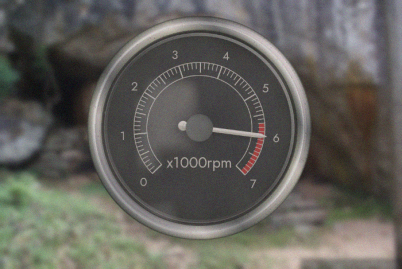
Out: 6000rpm
